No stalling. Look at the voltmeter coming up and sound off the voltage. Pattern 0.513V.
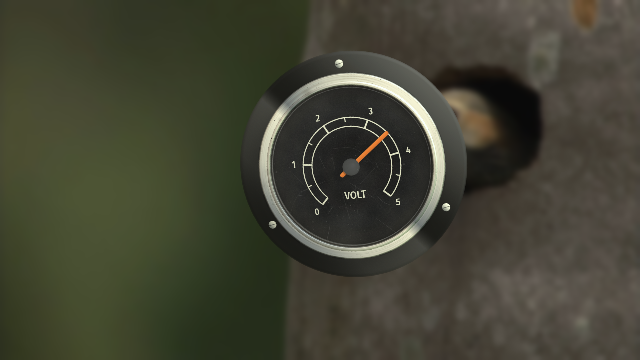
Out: 3.5V
